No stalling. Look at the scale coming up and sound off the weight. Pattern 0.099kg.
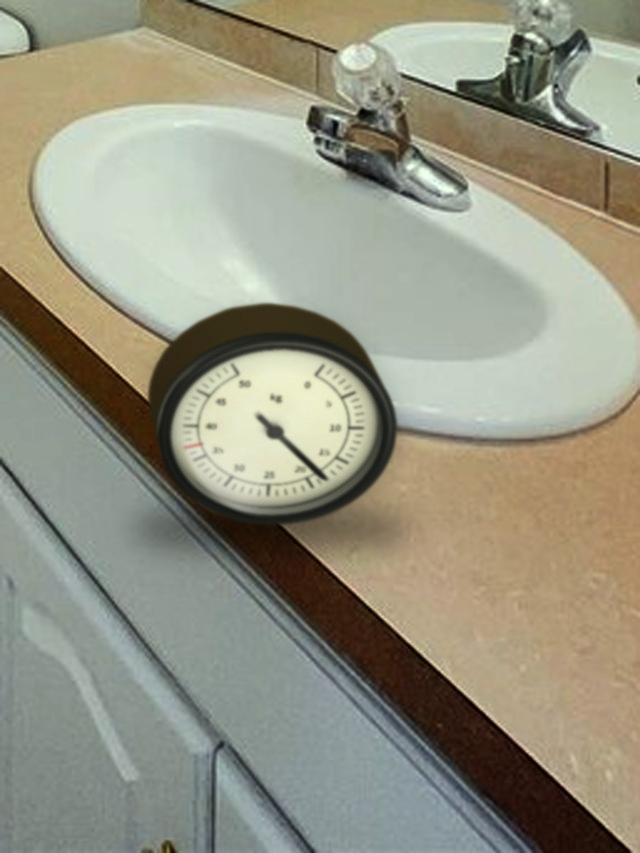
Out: 18kg
